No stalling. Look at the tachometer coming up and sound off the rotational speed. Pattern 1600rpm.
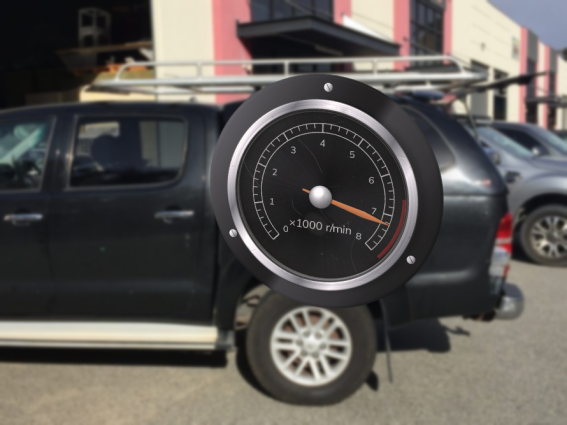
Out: 7200rpm
